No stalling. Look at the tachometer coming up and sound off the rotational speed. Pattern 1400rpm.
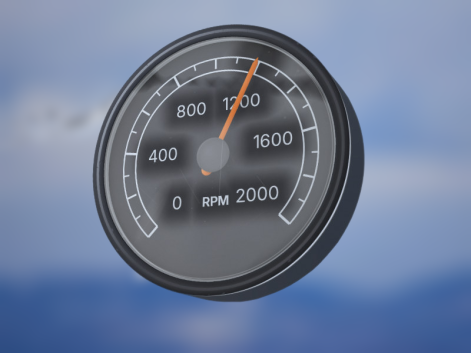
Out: 1200rpm
